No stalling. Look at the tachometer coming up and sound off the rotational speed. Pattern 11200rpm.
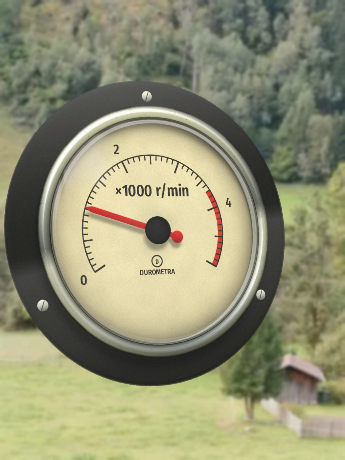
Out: 1000rpm
